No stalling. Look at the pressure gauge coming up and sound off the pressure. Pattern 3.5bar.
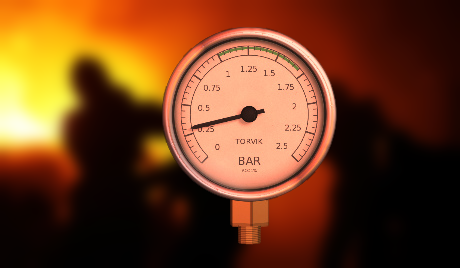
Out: 0.3bar
